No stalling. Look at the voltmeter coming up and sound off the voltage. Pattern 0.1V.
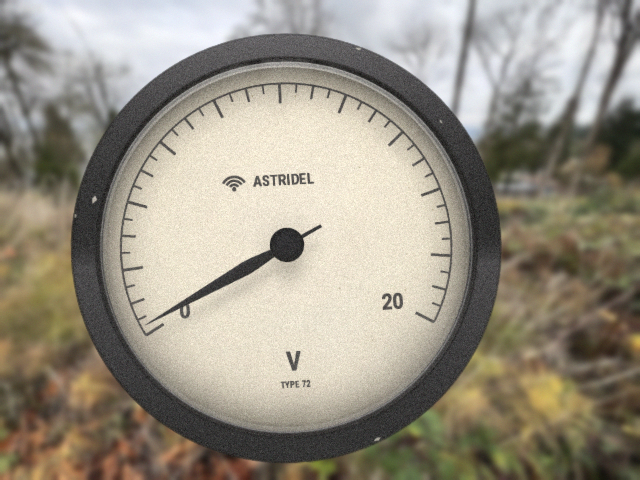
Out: 0.25V
